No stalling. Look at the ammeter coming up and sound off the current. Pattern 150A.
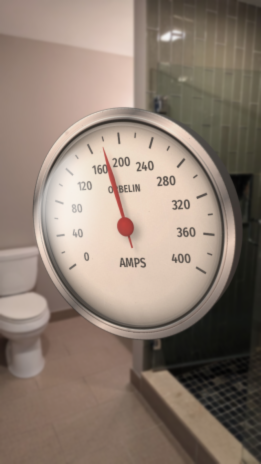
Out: 180A
